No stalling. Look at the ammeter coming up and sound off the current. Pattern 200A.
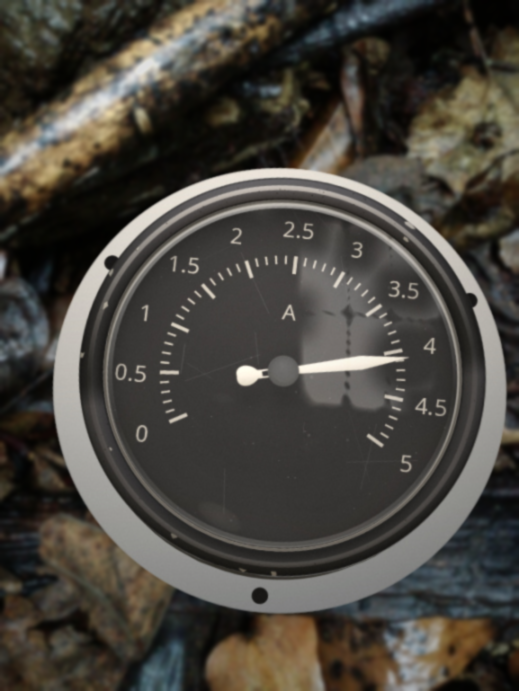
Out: 4.1A
